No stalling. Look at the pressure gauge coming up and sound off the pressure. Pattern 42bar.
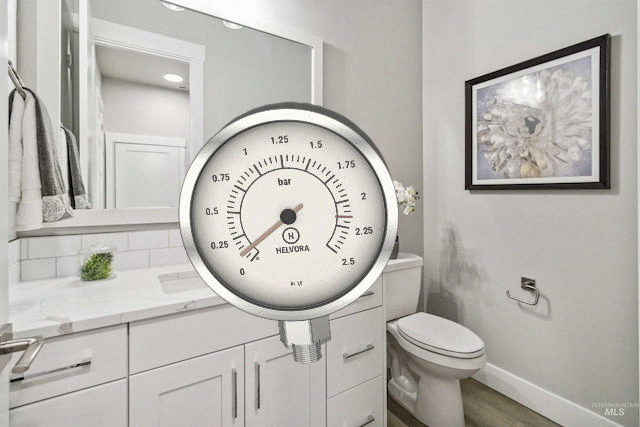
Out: 0.1bar
